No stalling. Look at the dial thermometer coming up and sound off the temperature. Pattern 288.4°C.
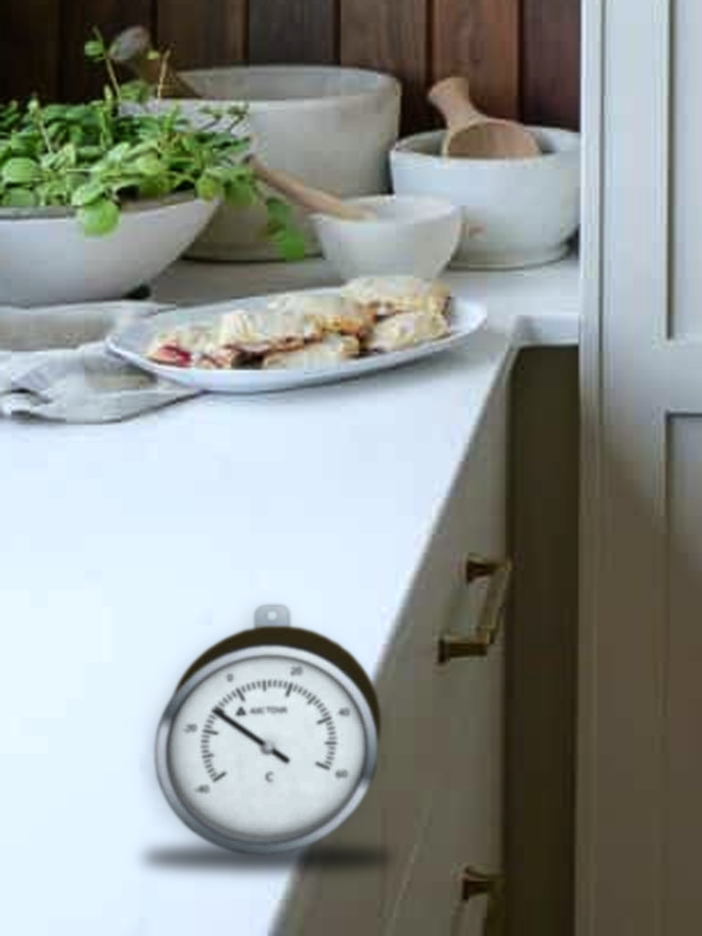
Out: -10°C
